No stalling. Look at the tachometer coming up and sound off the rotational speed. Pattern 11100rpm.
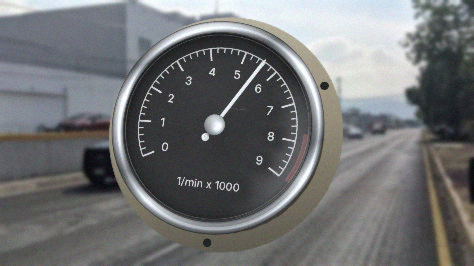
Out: 5600rpm
